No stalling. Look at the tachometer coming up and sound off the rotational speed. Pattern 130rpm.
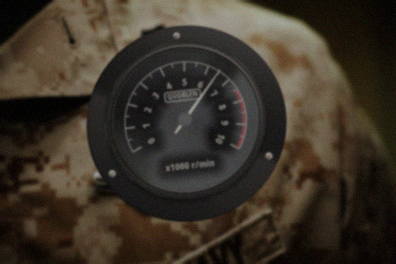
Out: 6500rpm
